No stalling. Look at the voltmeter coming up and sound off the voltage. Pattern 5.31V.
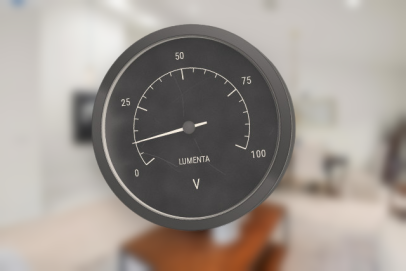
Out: 10V
